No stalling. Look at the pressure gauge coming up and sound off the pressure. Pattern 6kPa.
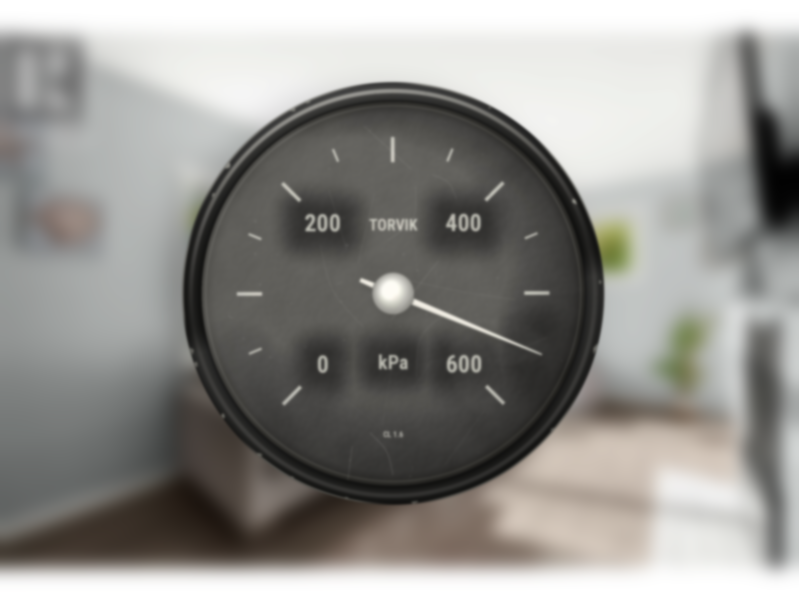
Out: 550kPa
